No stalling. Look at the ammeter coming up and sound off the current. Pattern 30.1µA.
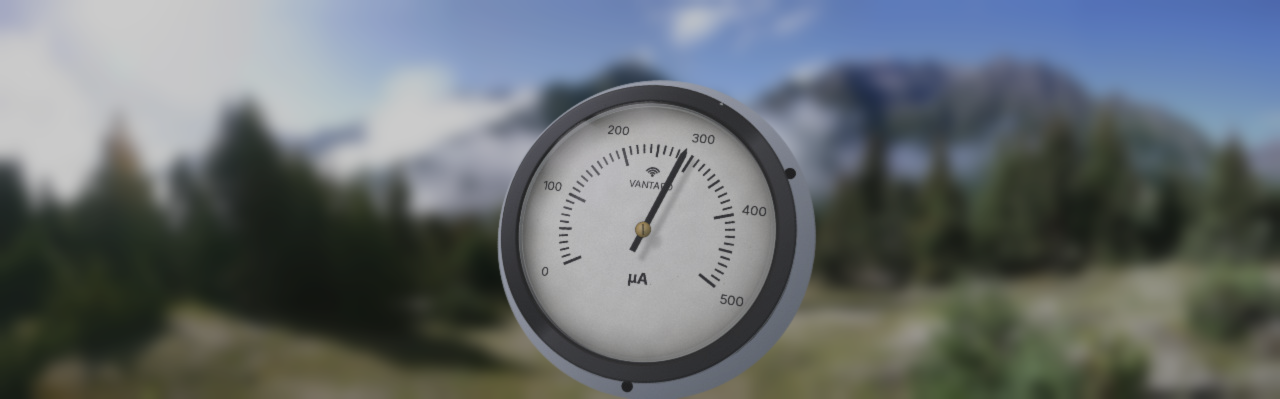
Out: 290µA
